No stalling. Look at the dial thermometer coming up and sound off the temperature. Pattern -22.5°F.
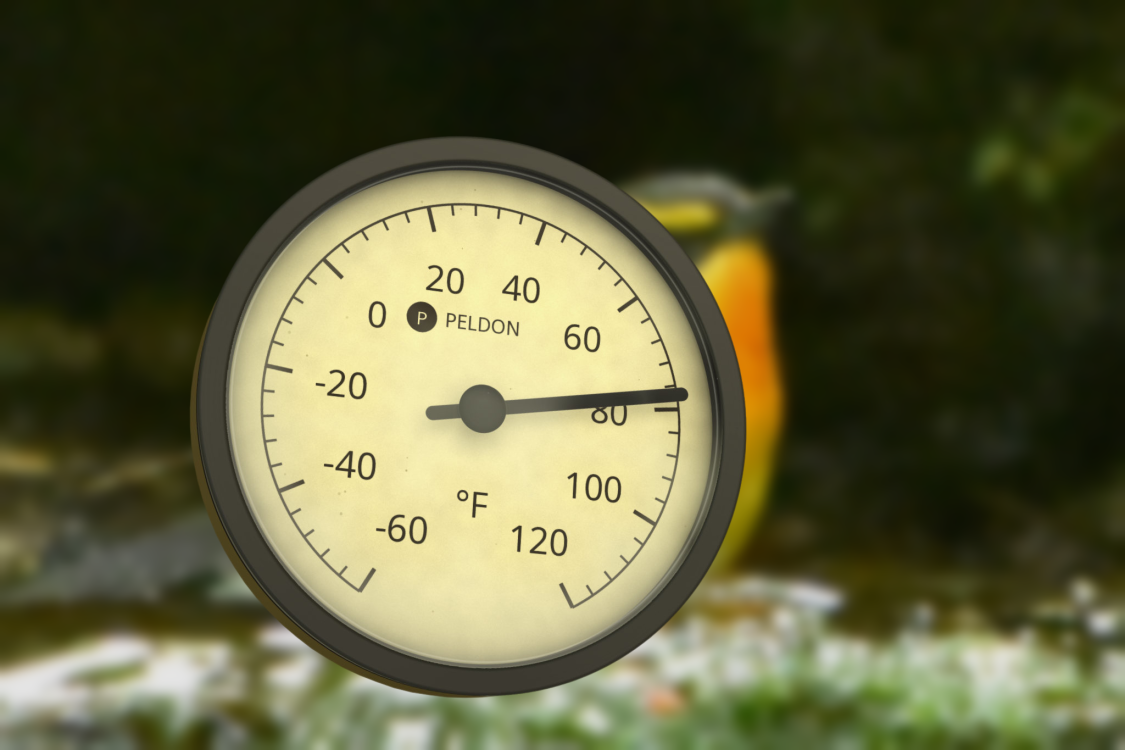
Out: 78°F
